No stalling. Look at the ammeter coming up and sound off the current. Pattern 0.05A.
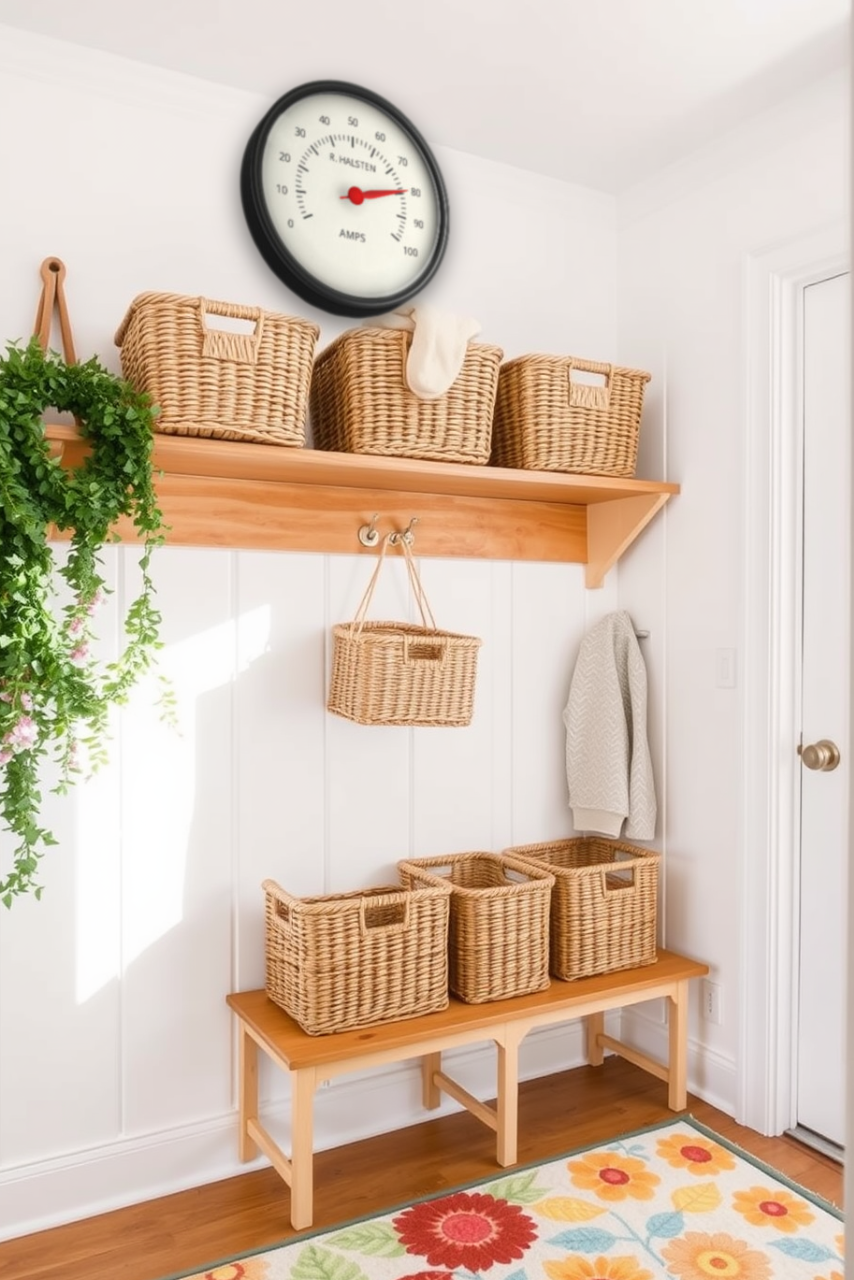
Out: 80A
